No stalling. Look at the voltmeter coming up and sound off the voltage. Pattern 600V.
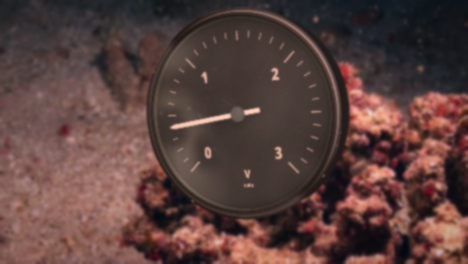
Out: 0.4V
